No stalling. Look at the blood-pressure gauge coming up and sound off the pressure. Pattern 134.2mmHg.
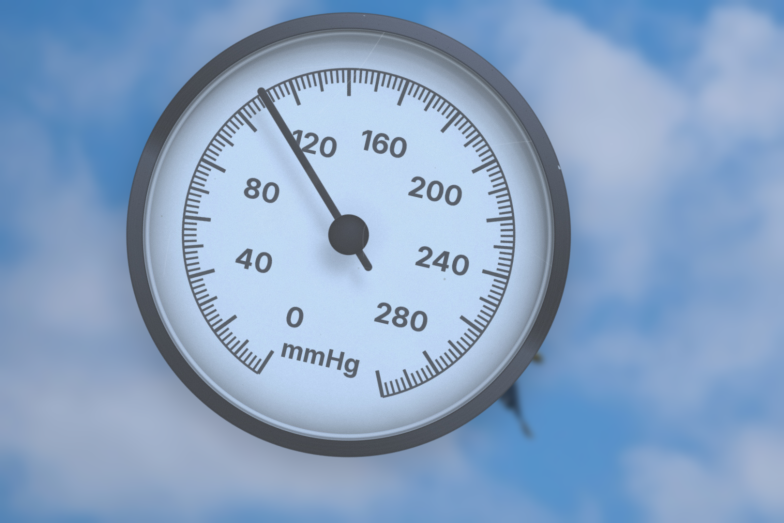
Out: 110mmHg
